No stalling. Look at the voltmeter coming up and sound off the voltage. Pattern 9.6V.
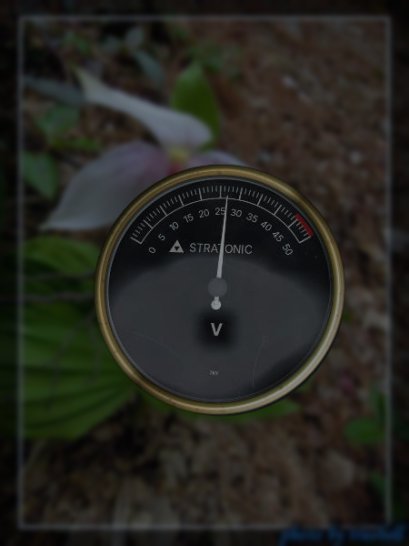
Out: 27V
